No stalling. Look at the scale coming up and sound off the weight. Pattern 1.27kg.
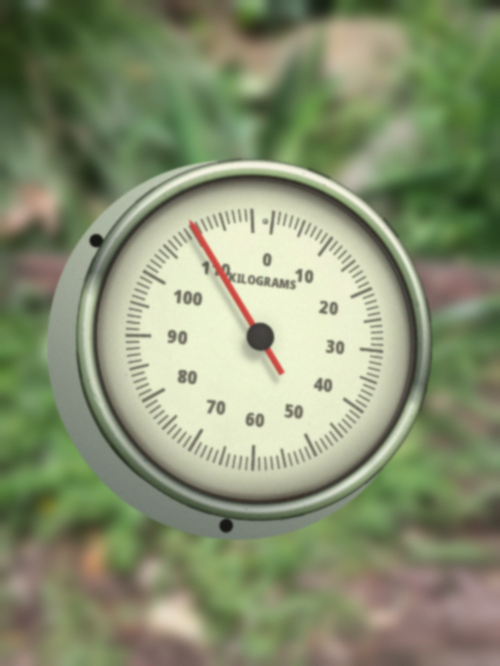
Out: 110kg
